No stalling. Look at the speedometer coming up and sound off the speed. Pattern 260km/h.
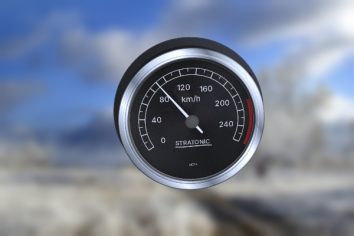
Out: 90km/h
